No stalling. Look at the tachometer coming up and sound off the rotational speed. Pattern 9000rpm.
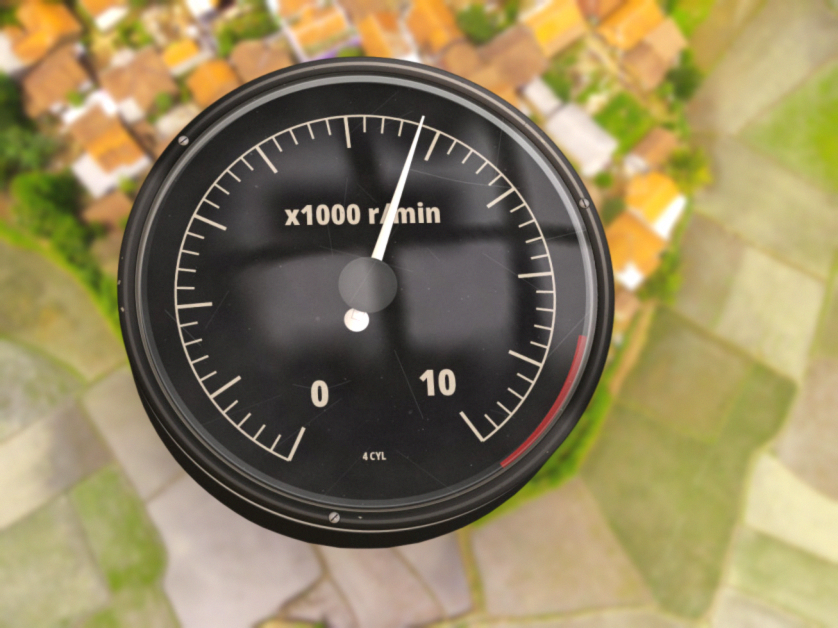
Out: 5800rpm
